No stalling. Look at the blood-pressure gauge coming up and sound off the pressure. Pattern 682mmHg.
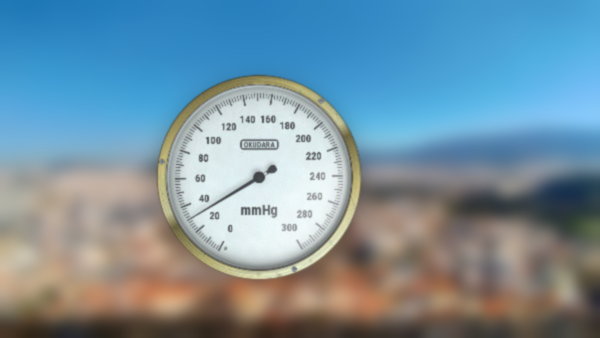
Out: 30mmHg
